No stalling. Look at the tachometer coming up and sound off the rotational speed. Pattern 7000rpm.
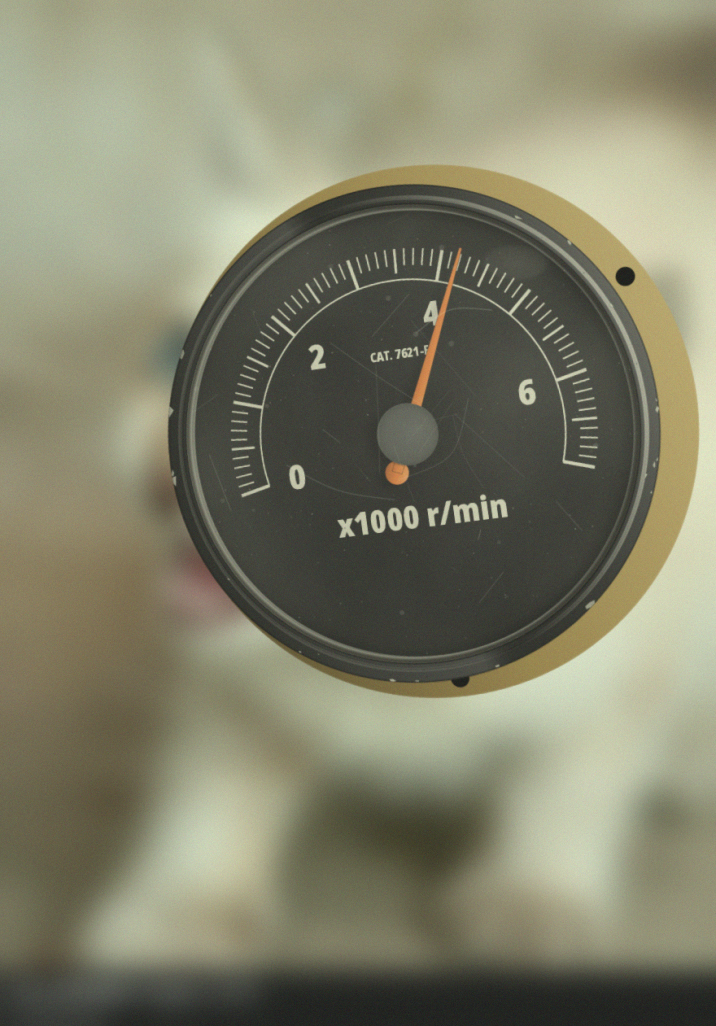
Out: 4200rpm
